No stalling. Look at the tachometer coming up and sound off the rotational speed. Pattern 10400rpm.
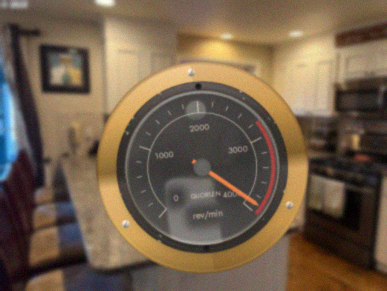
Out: 3900rpm
